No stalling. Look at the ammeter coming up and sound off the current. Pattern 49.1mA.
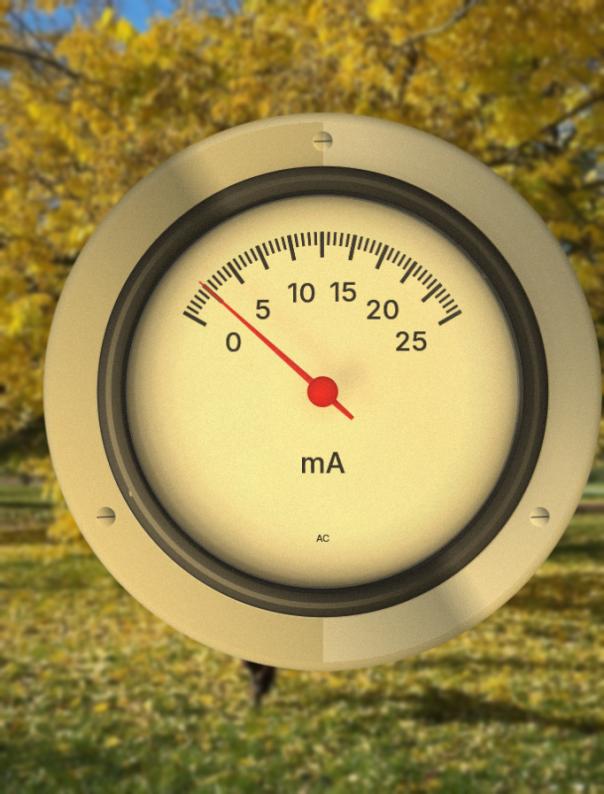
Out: 2.5mA
